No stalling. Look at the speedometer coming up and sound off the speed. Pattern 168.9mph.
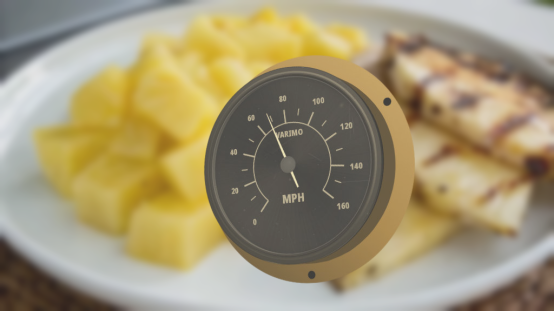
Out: 70mph
